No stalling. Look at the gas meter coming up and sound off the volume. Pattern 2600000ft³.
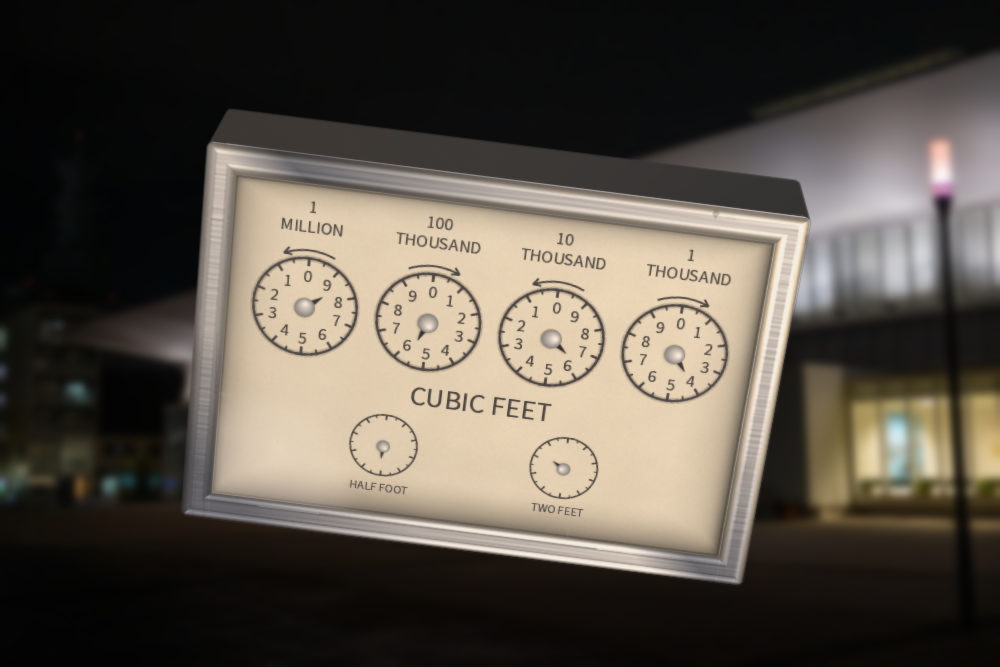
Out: 856400ft³
